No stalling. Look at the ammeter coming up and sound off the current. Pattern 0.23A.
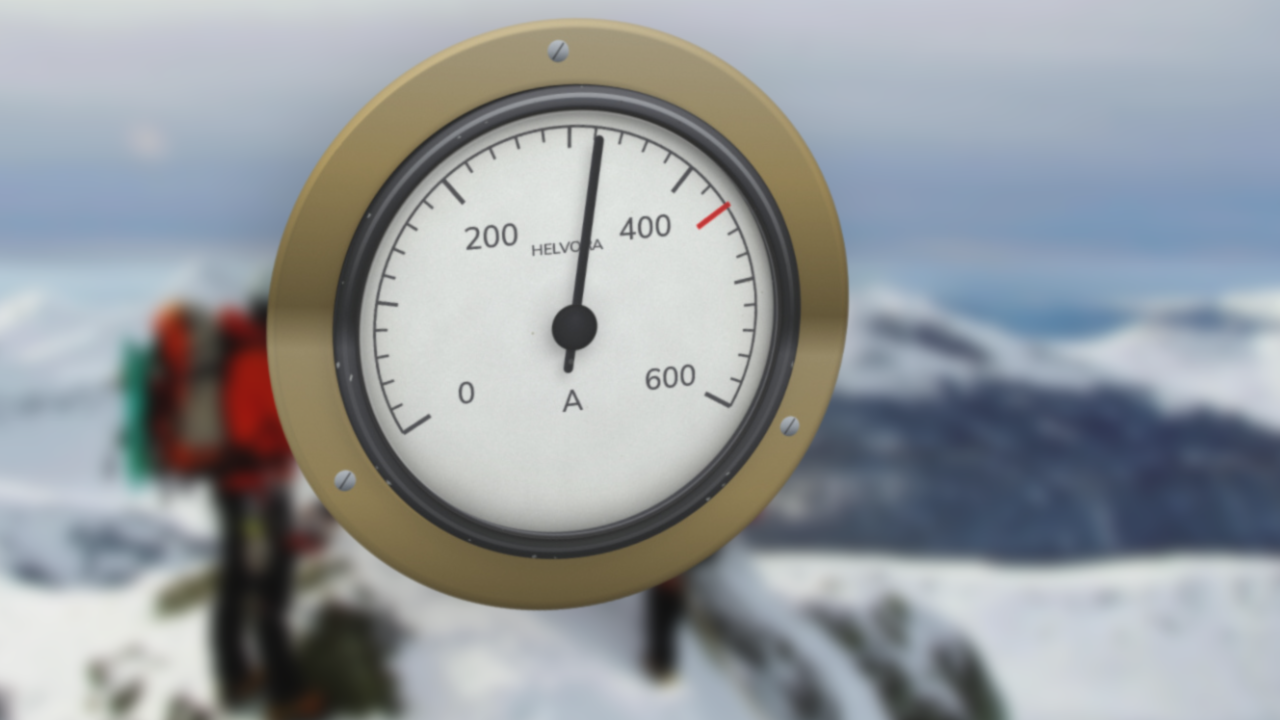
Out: 320A
